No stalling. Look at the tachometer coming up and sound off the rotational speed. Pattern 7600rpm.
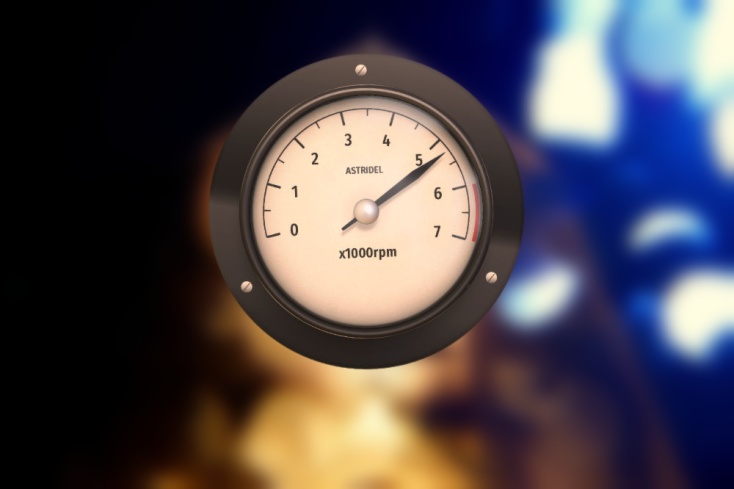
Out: 5250rpm
